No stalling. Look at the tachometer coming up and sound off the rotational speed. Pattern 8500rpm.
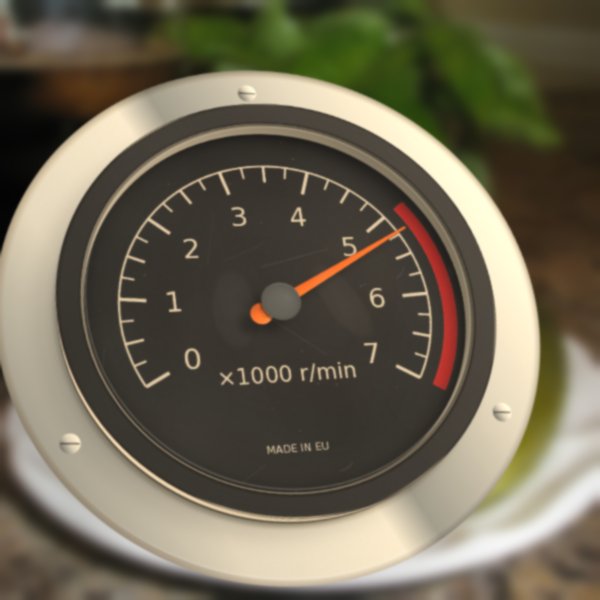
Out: 5250rpm
